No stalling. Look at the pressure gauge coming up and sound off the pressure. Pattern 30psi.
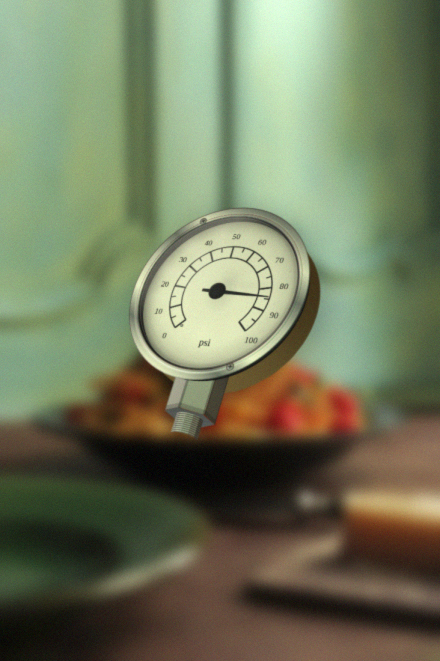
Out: 85psi
